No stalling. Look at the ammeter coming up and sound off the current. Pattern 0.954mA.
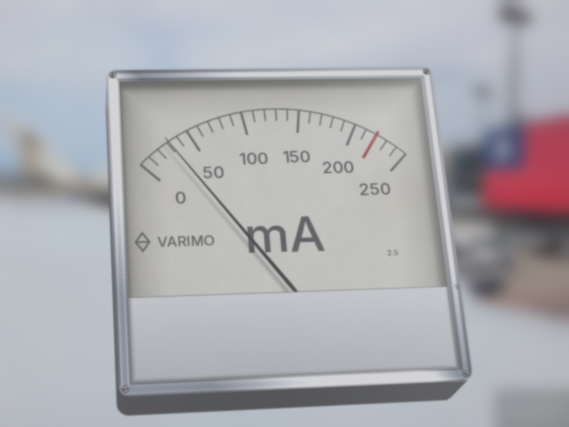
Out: 30mA
